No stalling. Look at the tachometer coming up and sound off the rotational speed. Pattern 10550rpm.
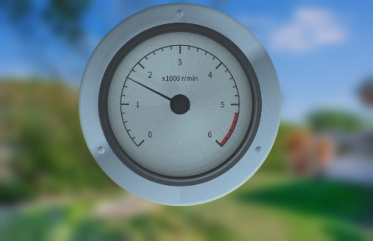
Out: 1600rpm
